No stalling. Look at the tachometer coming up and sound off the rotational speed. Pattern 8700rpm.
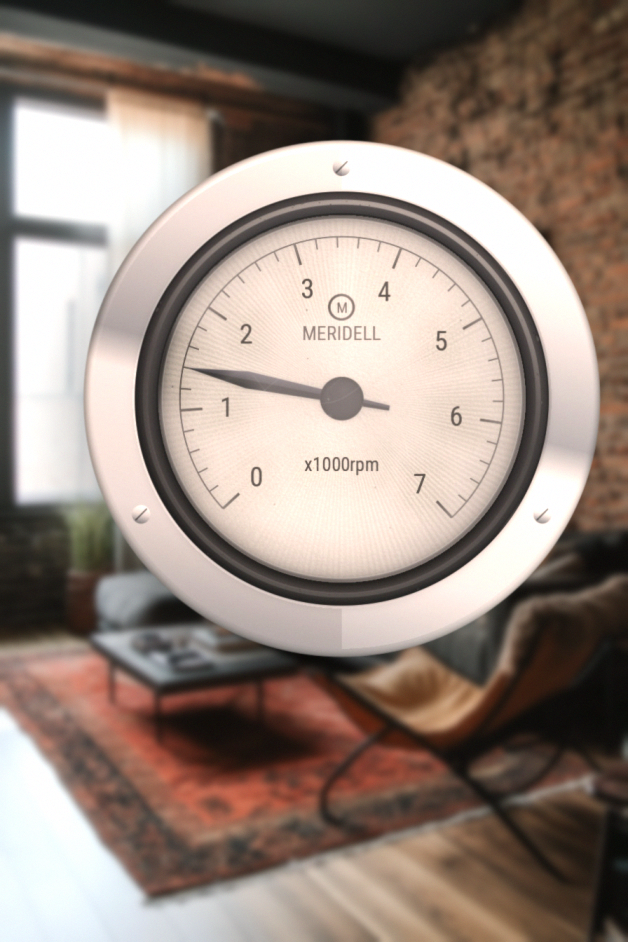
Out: 1400rpm
